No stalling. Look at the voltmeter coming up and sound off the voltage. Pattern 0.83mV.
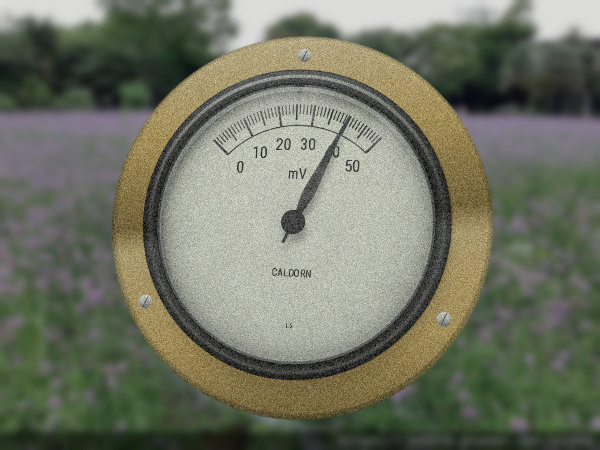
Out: 40mV
